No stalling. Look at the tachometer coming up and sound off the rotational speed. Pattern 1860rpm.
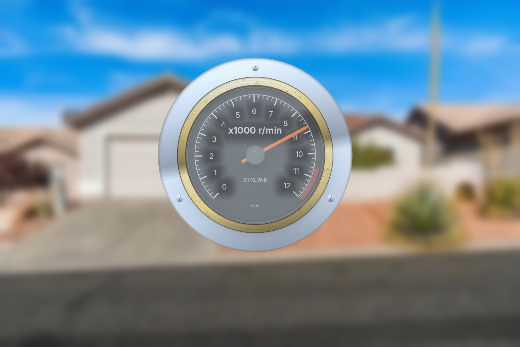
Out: 8800rpm
